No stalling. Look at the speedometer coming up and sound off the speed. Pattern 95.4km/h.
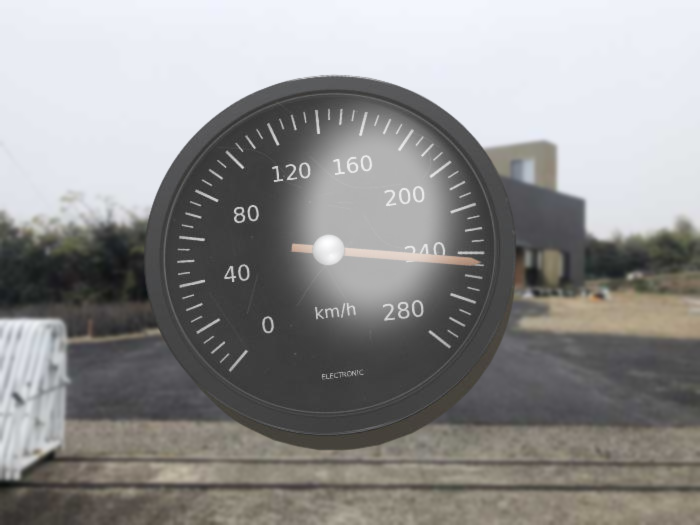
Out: 245km/h
